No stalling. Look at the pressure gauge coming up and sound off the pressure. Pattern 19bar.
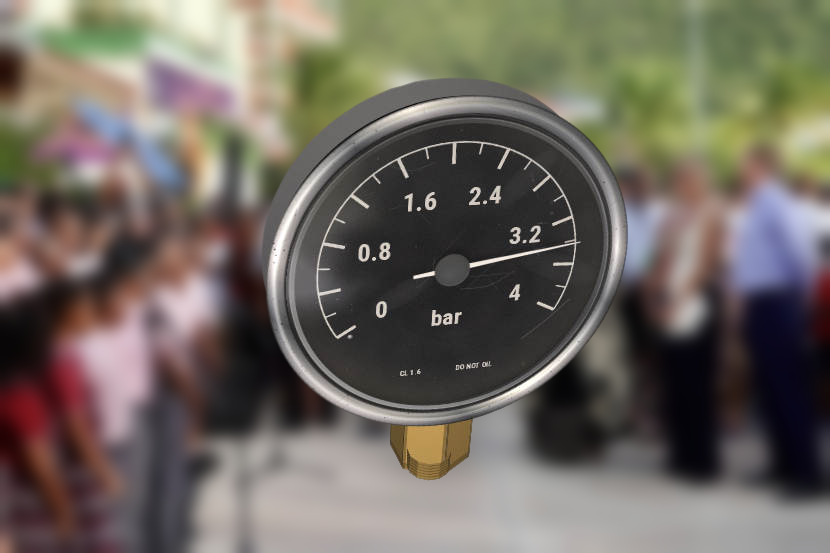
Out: 3.4bar
